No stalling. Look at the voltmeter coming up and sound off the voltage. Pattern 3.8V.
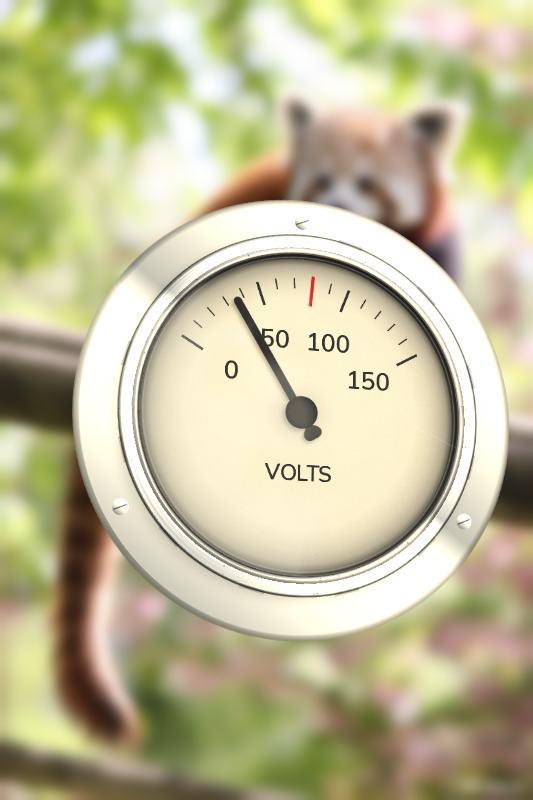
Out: 35V
